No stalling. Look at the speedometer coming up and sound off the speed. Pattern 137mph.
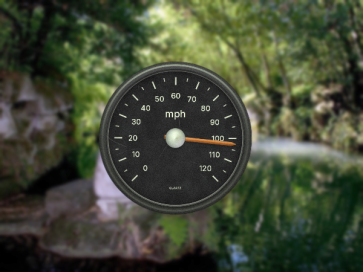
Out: 102.5mph
